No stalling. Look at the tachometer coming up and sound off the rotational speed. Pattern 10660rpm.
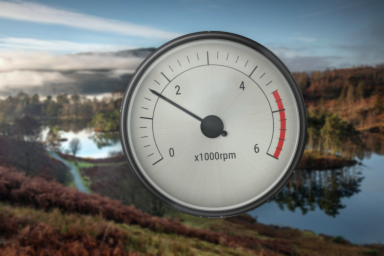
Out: 1600rpm
